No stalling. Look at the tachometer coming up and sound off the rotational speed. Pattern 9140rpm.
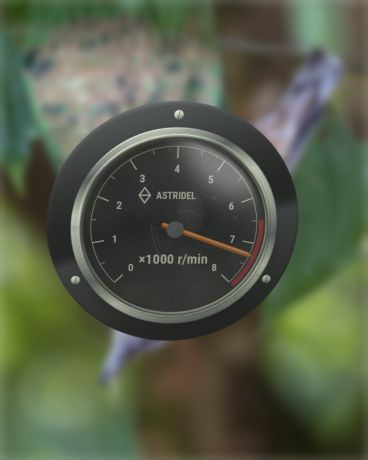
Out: 7250rpm
